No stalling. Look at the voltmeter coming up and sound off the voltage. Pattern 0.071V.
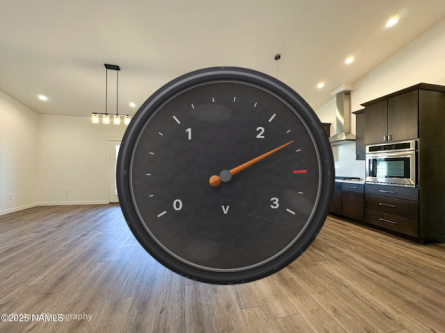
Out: 2.3V
